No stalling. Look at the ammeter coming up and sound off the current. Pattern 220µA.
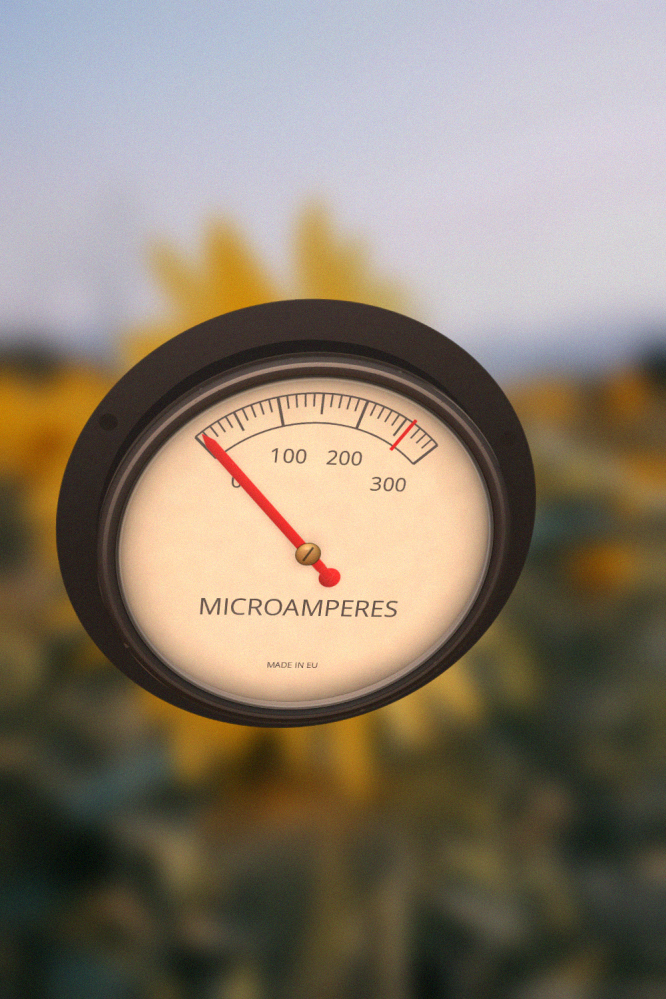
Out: 10µA
